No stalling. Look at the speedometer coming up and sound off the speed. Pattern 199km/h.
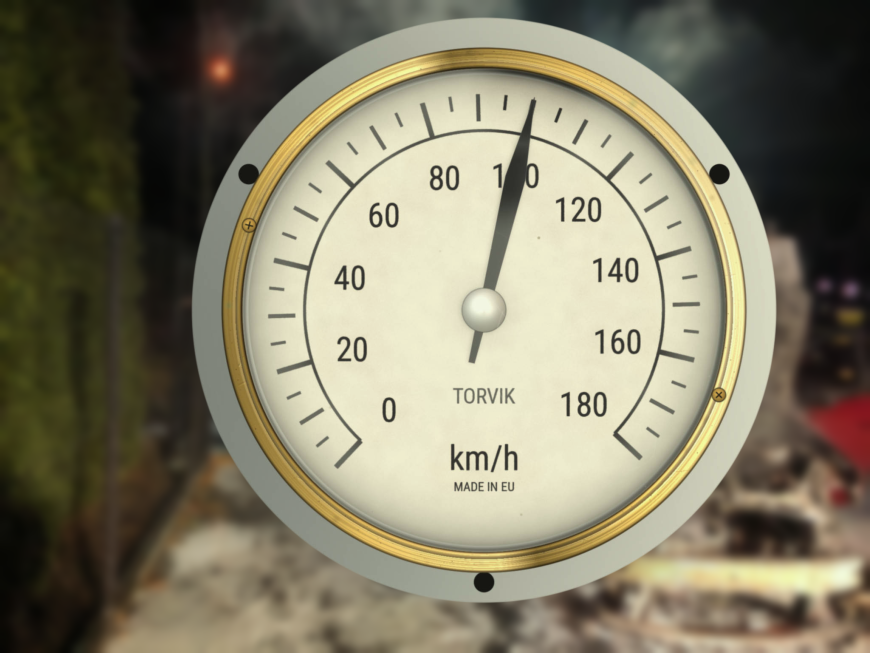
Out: 100km/h
